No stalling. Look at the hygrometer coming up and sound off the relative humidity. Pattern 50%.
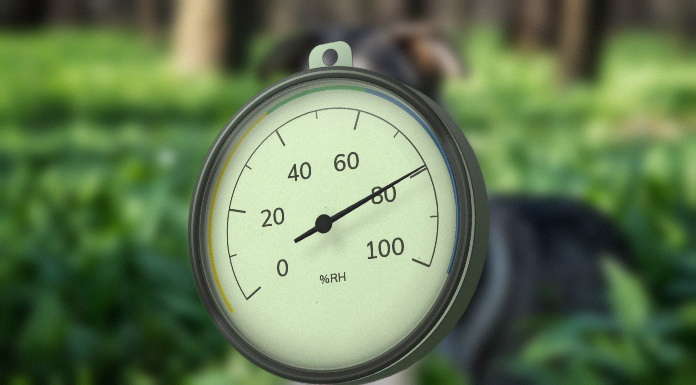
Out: 80%
